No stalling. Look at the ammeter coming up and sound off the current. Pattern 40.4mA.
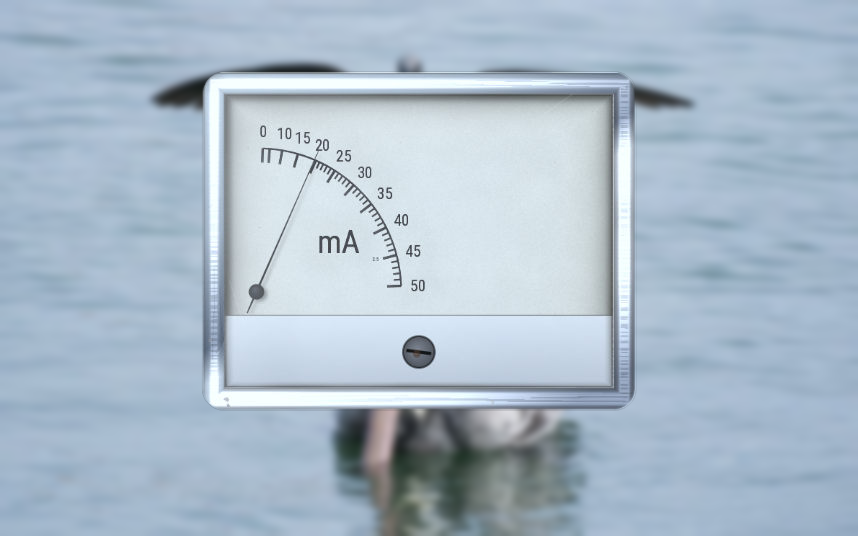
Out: 20mA
